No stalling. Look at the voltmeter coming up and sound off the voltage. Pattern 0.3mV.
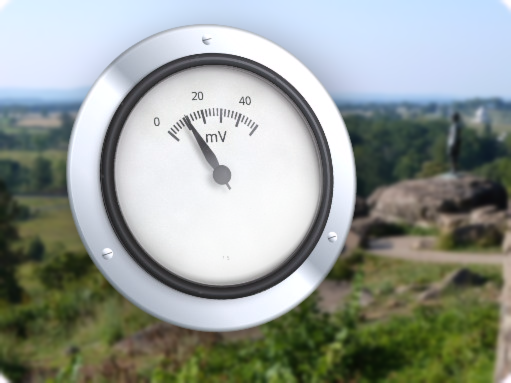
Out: 10mV
